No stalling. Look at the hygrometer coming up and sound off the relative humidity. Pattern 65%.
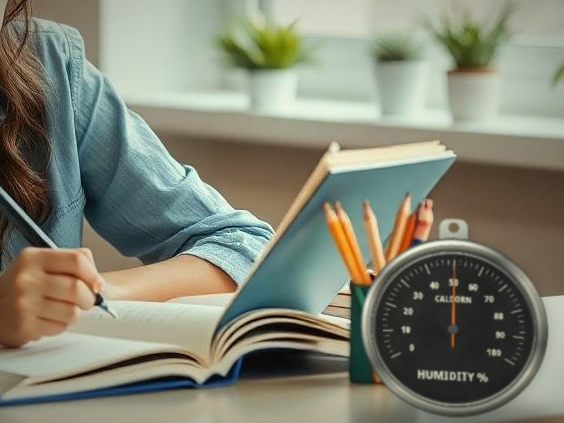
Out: 50%
